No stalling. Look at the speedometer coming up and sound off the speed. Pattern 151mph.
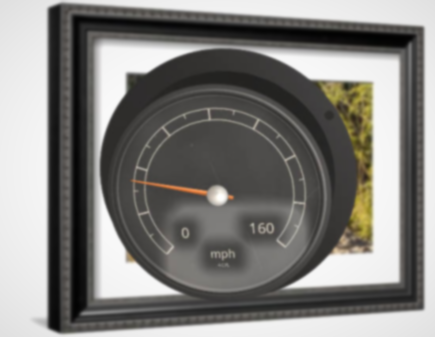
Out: 35mph
